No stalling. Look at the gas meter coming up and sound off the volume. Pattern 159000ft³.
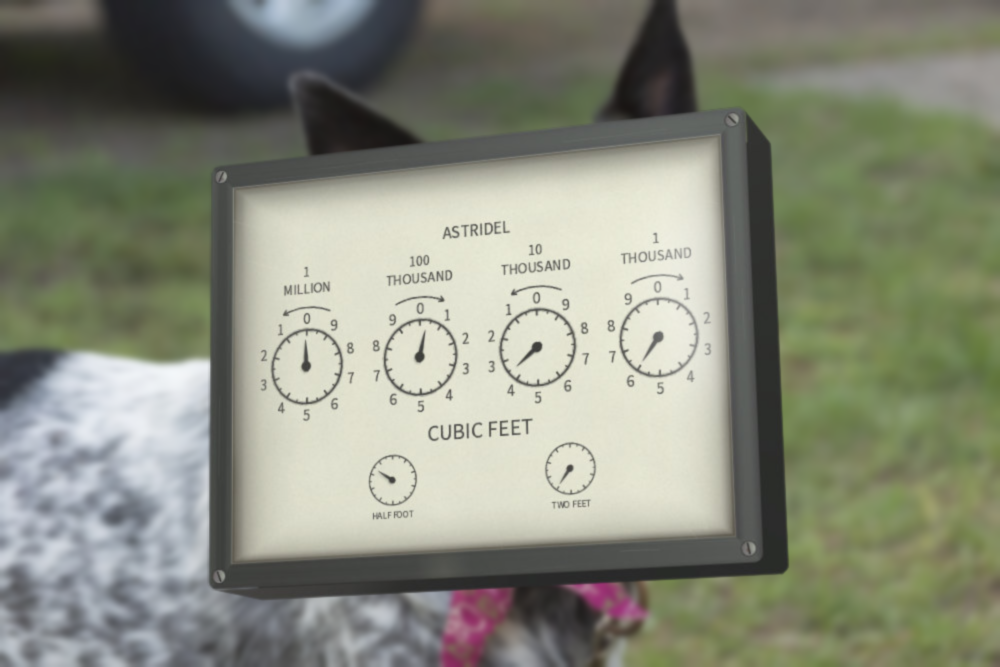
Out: 3600ft³
